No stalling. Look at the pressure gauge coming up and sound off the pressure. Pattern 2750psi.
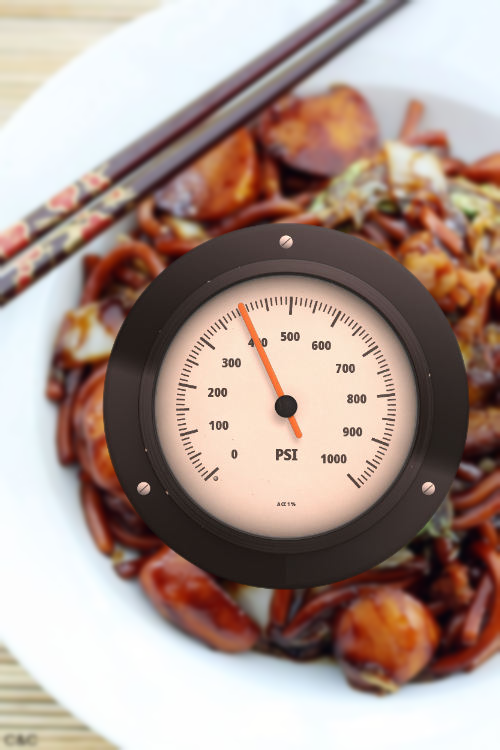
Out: 400psi
